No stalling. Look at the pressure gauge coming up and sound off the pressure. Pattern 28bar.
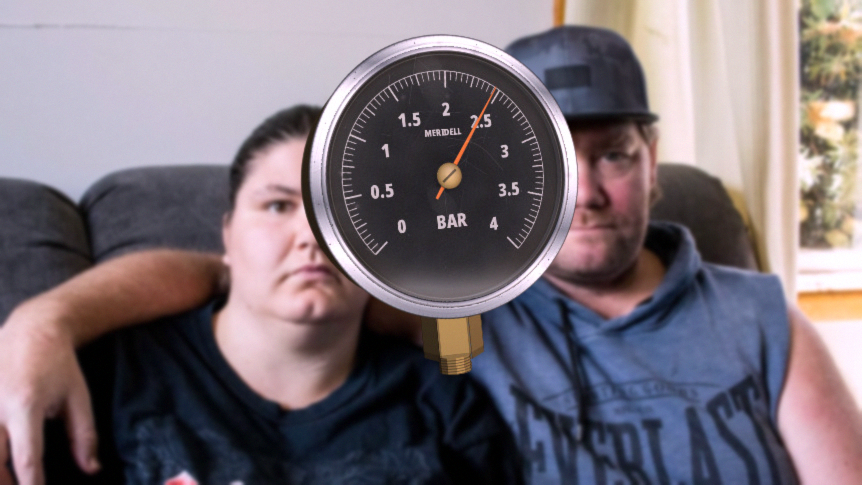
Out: 2.45bar
